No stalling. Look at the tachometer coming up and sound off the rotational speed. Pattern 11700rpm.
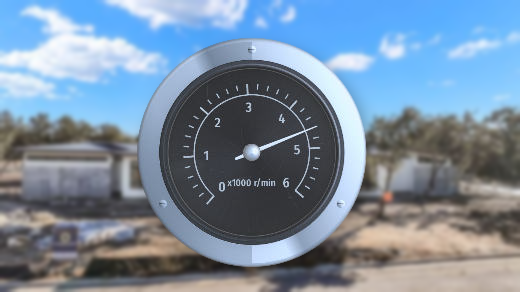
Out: 4600rpm
